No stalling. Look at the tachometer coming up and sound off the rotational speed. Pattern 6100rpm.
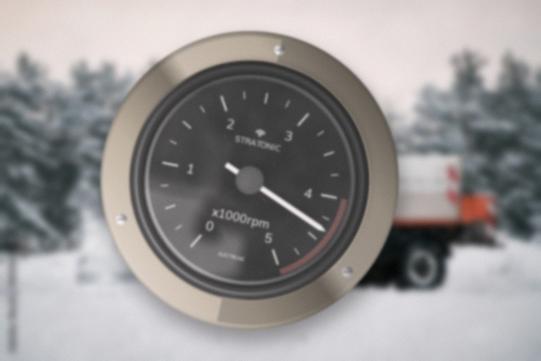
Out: 4375rpm
